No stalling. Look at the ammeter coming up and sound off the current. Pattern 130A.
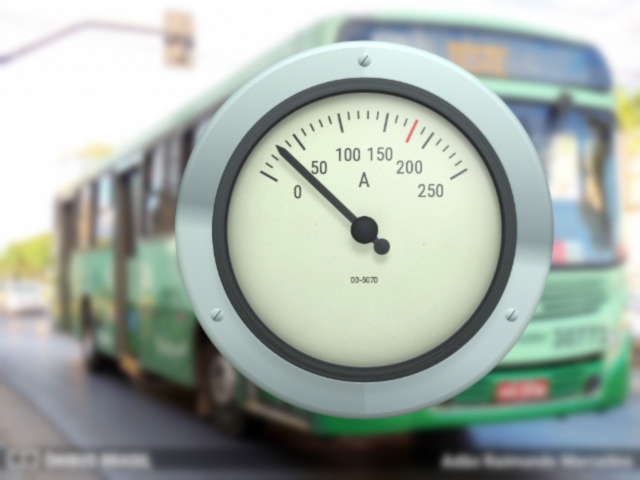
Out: 30A
